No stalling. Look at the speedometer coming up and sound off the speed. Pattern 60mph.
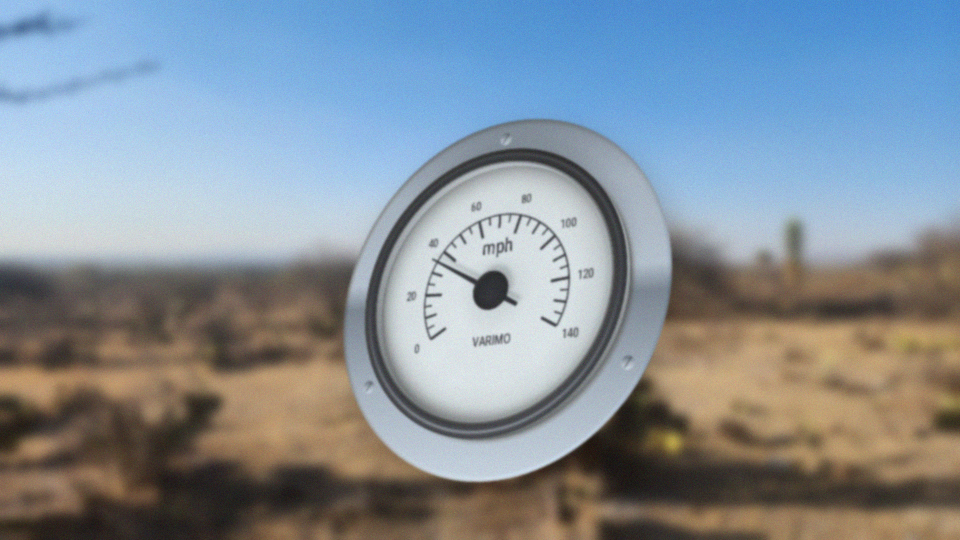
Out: 35mph
